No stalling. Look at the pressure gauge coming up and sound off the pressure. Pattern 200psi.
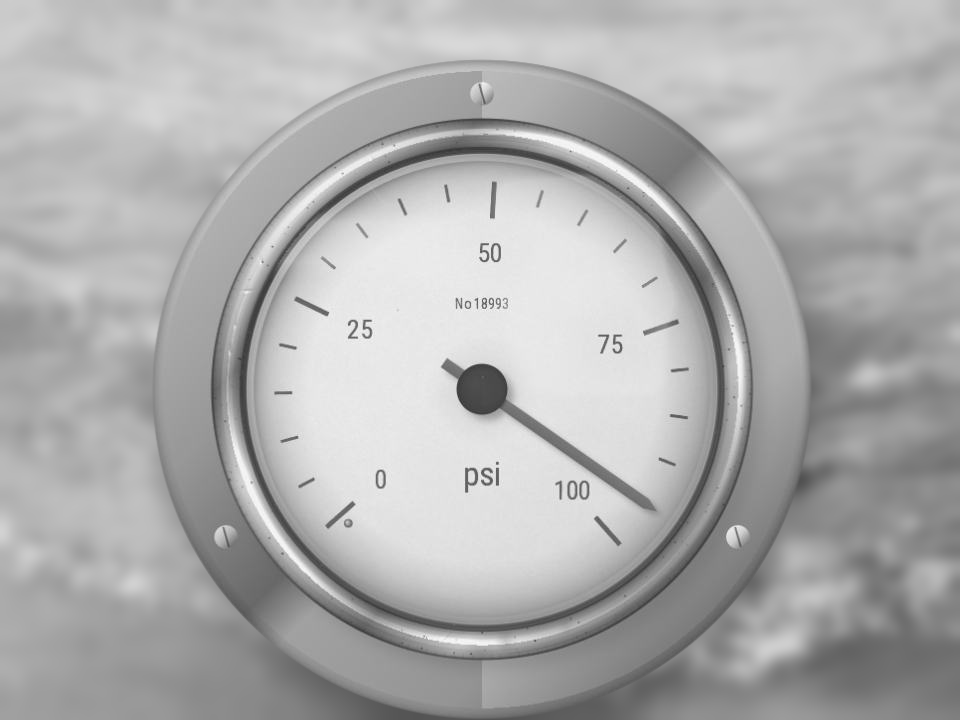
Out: 95psi
